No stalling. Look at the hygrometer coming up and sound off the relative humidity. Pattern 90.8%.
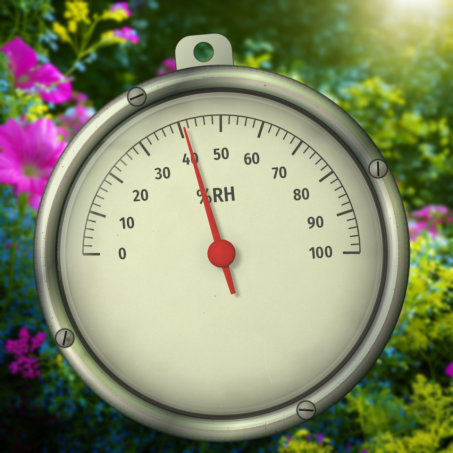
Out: 41%
